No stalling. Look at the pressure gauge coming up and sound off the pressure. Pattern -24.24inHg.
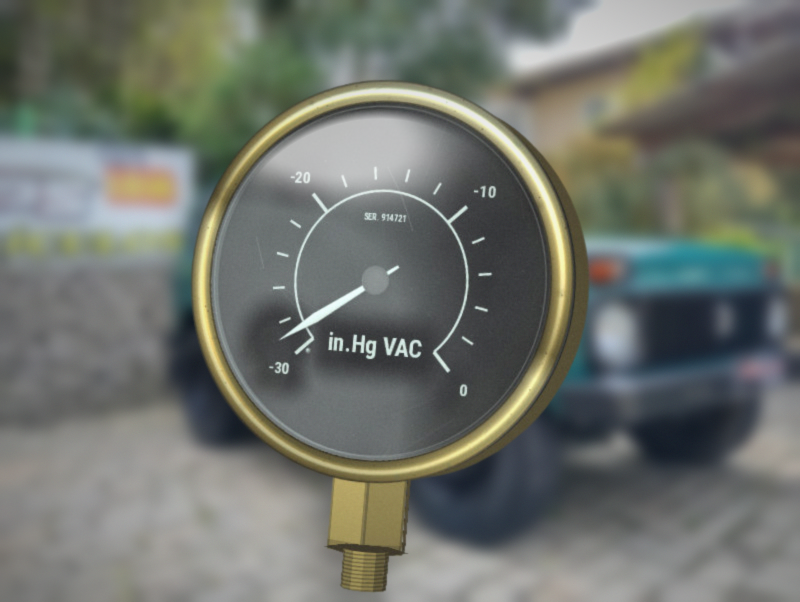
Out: -29inHg
